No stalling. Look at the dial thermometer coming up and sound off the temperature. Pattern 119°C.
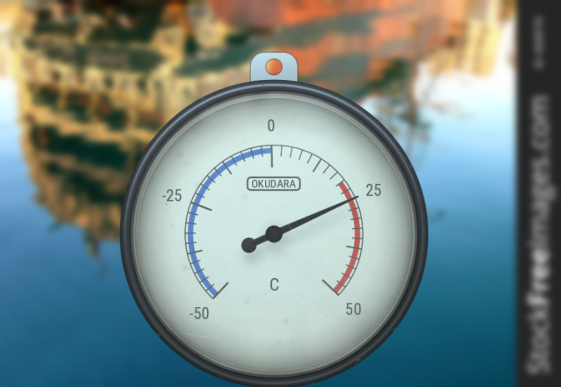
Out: 25°C
